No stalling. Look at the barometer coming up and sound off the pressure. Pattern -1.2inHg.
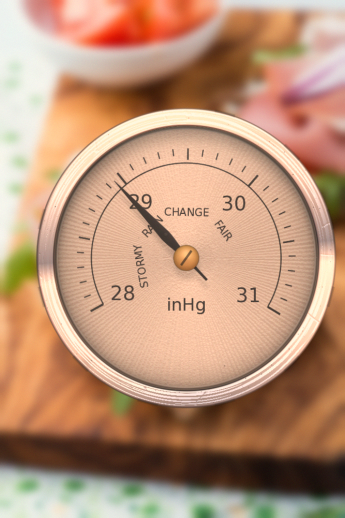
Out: 28.95inHg
